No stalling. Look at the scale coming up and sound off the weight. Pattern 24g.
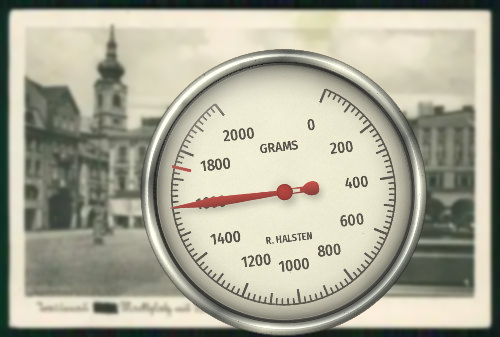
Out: 1600g
